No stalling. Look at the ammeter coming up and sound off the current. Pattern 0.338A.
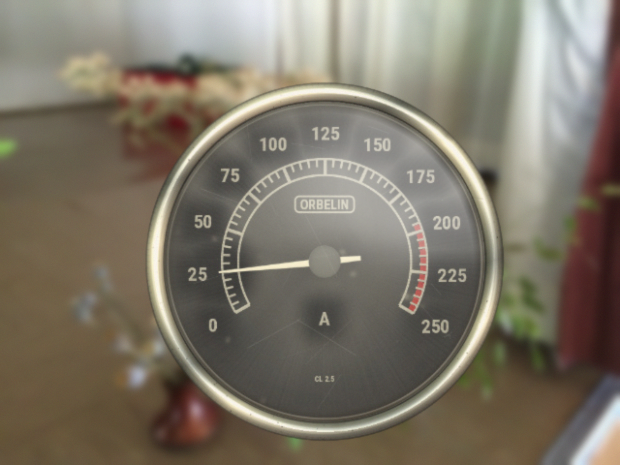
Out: 25A
